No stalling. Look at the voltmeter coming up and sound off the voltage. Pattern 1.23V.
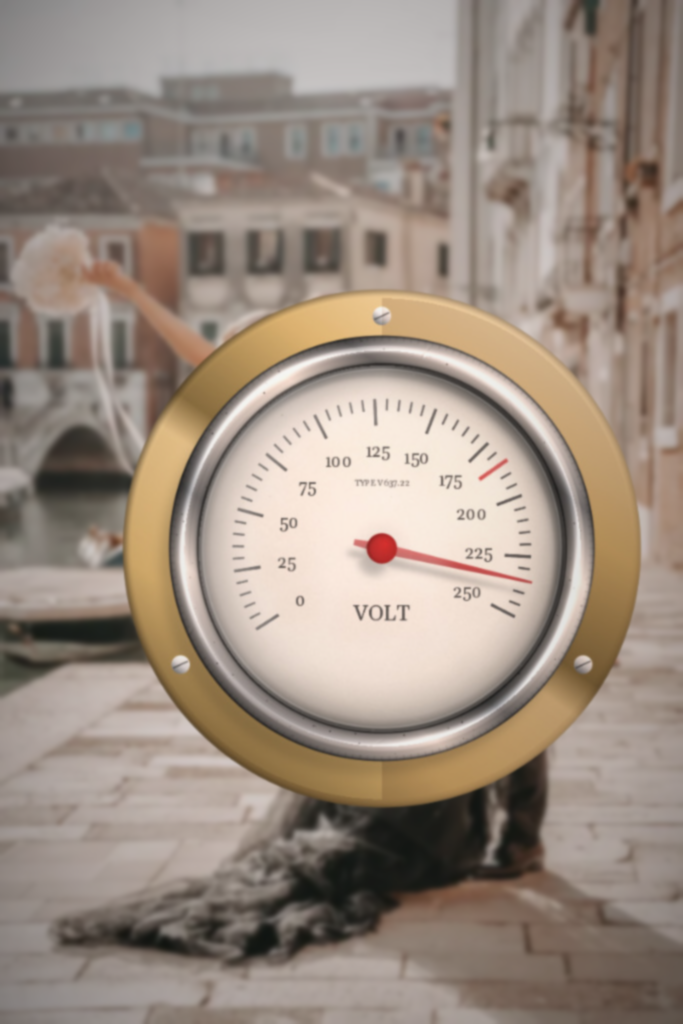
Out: 235V
